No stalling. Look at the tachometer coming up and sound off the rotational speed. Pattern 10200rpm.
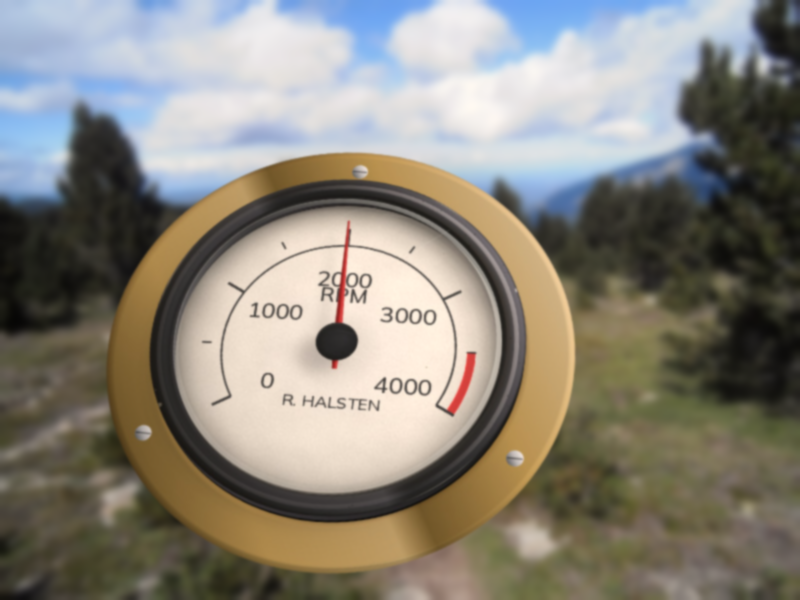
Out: 2000rpm
